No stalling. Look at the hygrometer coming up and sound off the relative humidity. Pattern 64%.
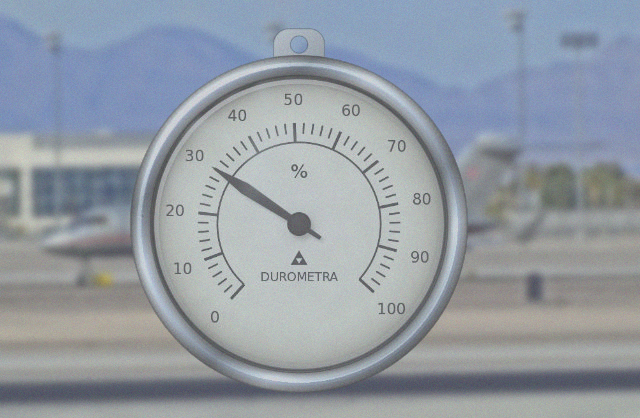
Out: 30%
